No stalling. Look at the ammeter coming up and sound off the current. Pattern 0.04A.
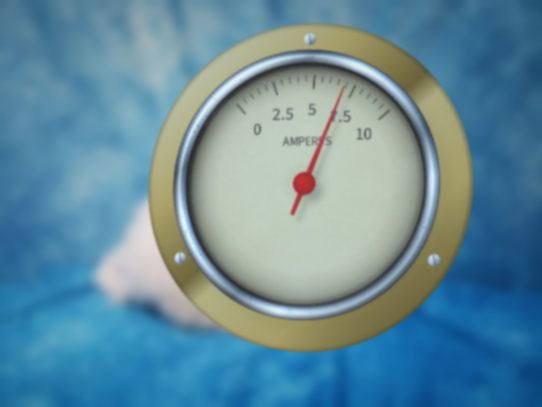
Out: 7A
